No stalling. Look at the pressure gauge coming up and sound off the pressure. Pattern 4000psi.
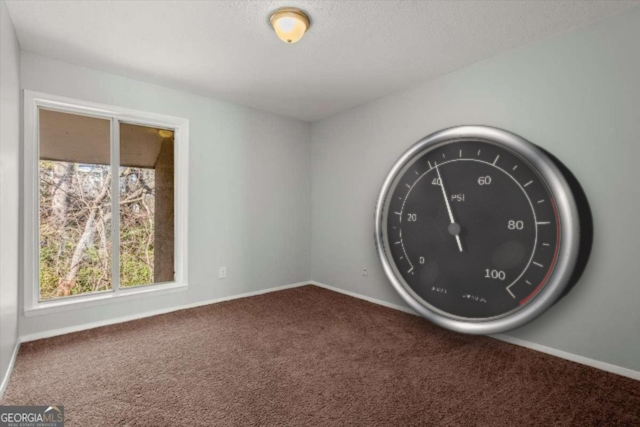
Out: 42.5psi
